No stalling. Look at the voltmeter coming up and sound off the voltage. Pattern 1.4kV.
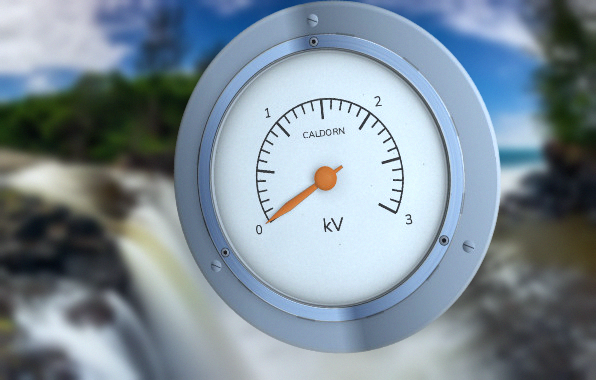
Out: 0kV
